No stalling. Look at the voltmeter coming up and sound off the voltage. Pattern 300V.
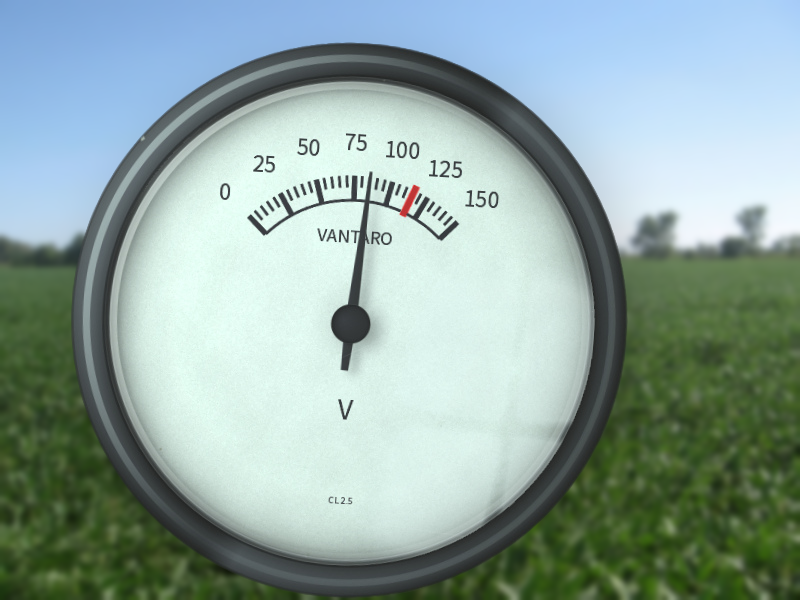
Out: 85V
